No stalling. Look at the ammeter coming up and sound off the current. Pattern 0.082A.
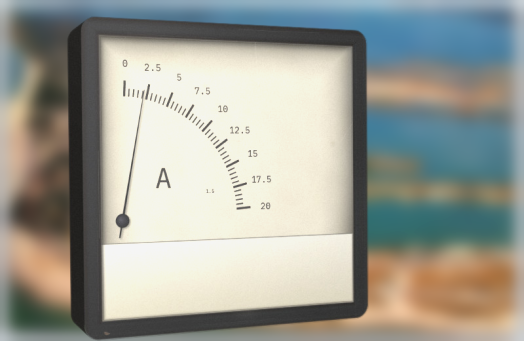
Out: 2A
